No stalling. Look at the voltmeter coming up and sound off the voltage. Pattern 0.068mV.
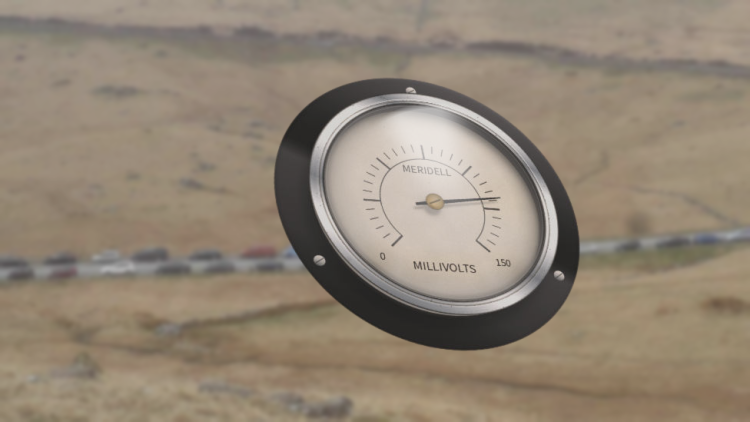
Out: 120mV
